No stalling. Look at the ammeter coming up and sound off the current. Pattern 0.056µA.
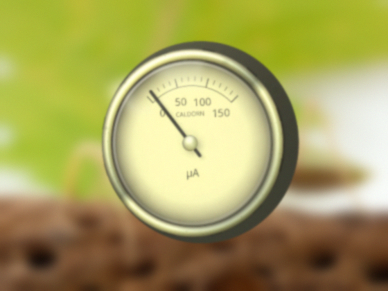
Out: 10µA
